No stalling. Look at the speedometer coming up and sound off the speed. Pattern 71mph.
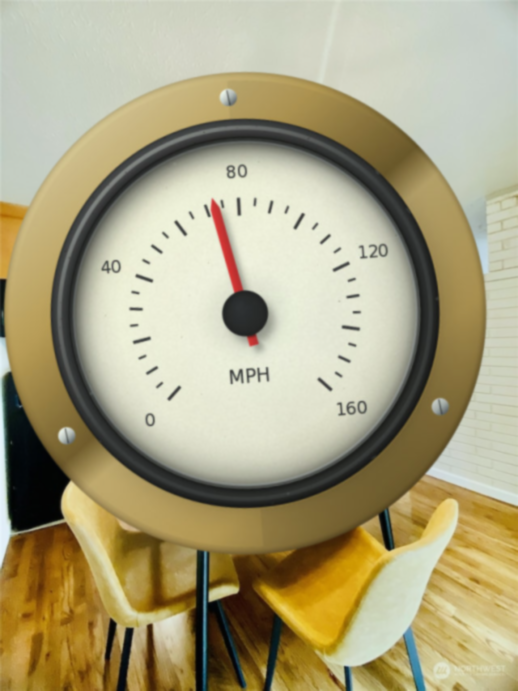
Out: 72.5mph
